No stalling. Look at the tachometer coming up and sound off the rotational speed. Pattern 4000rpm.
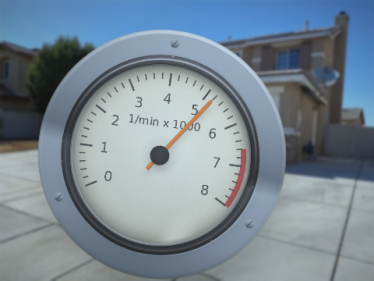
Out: 5200rpm
